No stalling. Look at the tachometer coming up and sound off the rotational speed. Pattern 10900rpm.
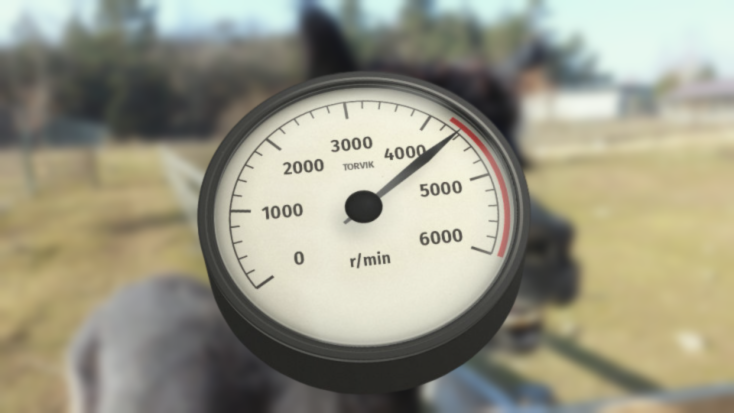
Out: 4400rpm
